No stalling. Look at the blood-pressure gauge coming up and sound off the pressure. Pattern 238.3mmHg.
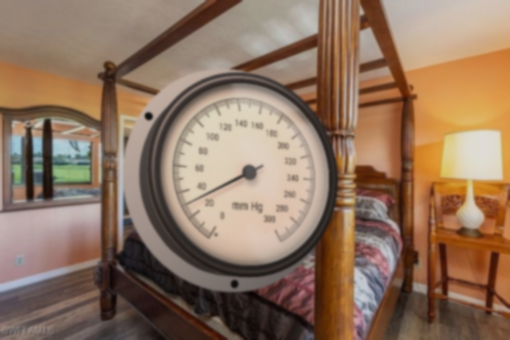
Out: 30mmHg
